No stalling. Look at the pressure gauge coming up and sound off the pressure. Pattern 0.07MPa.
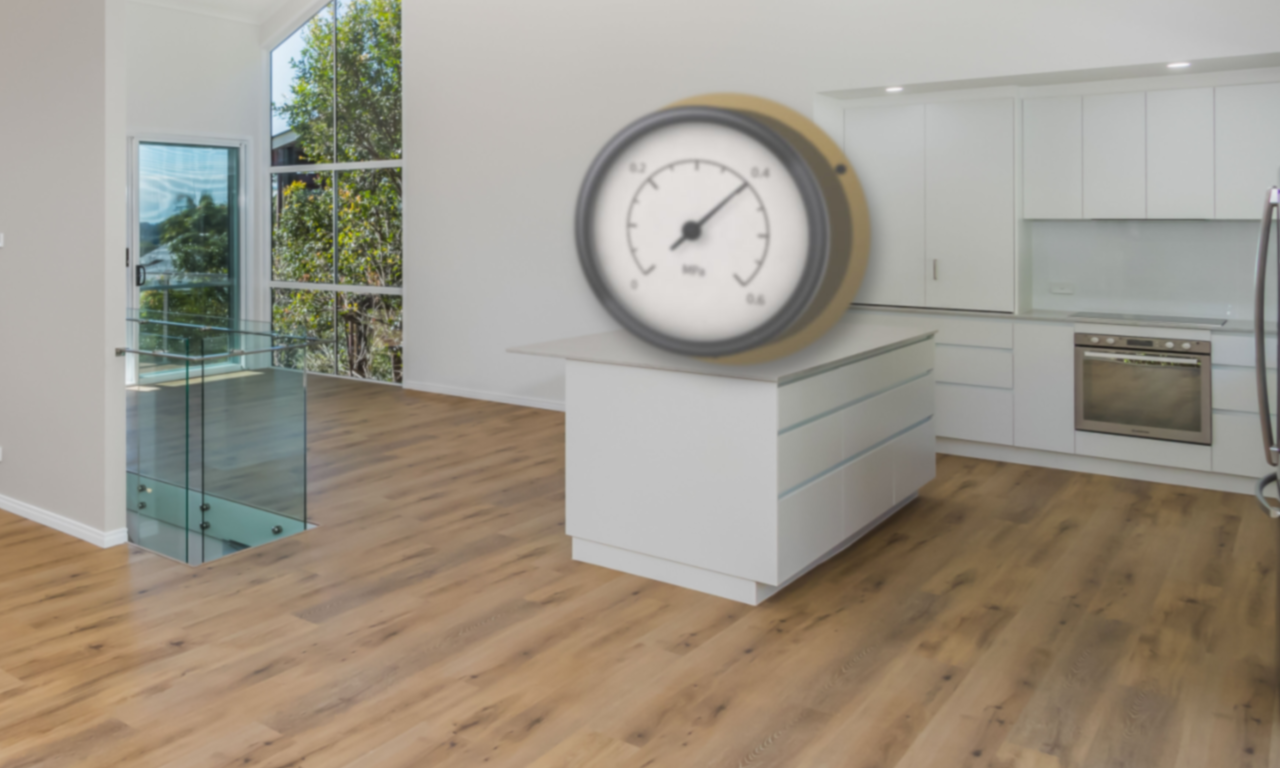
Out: 0.4MPa
